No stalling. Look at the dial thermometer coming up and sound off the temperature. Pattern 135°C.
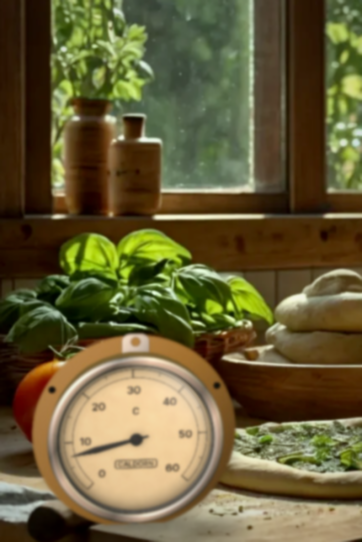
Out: 7.5°C
